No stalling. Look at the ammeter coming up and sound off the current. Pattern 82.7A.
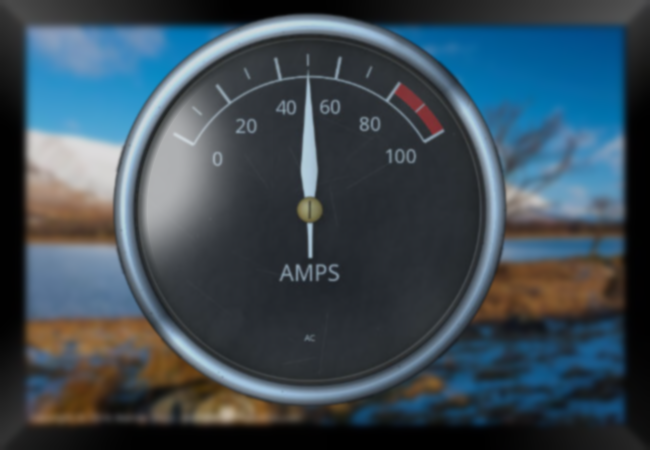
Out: 50A
